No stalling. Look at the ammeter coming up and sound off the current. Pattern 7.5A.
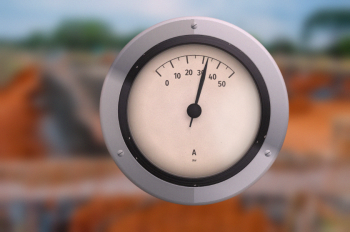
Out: 32.5A
